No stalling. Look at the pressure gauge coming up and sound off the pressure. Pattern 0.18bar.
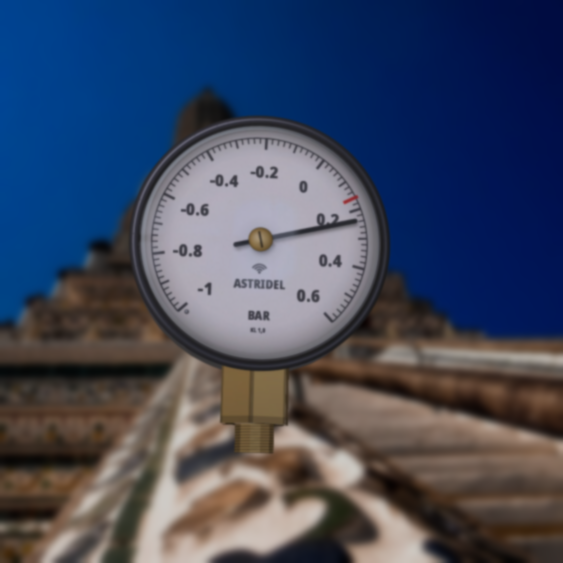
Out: 0.24bar
